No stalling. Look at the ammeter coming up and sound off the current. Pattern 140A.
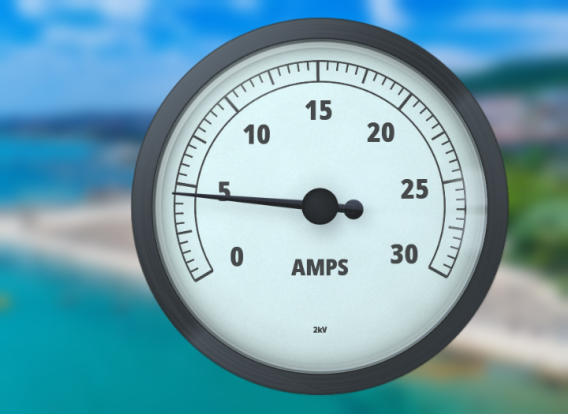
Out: 4.5A
